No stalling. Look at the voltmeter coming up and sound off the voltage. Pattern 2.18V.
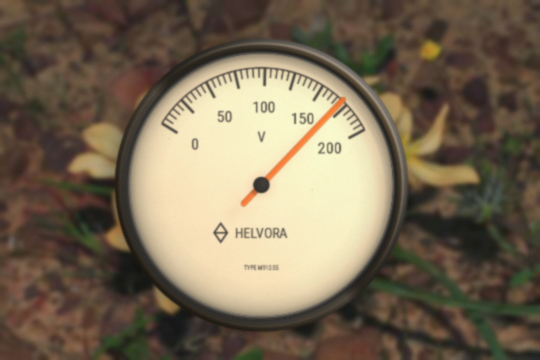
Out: 170V
